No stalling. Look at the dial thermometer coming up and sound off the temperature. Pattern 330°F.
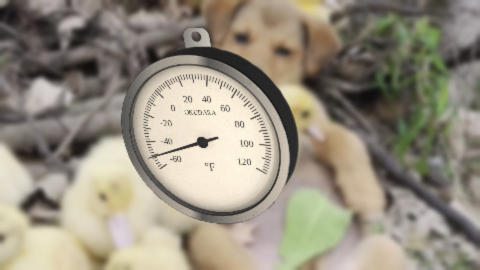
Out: -50°F
